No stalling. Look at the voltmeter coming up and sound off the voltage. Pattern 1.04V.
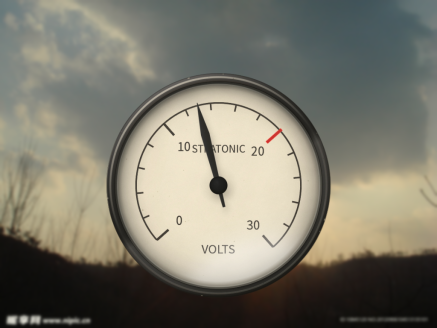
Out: 13V
